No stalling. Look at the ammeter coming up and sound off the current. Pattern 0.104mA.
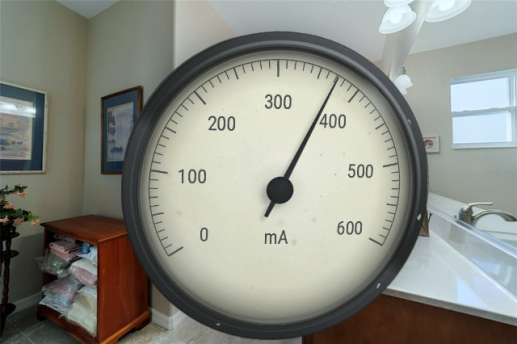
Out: 370mA
